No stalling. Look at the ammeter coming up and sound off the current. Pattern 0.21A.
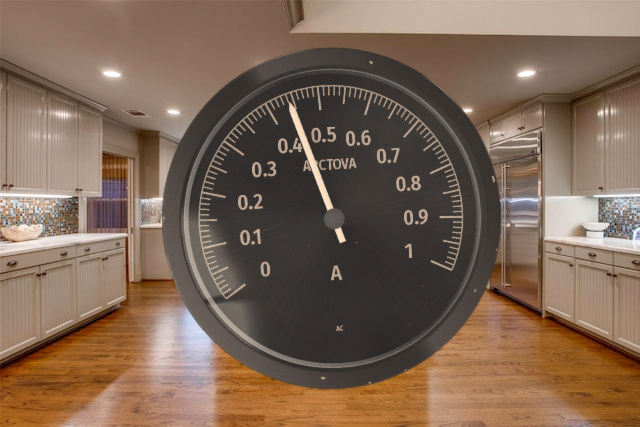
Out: 0.44A
